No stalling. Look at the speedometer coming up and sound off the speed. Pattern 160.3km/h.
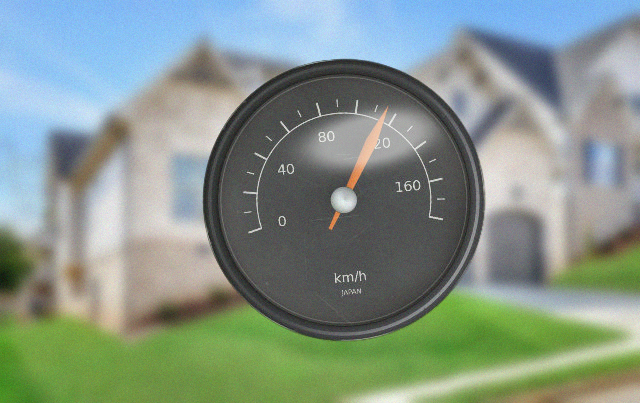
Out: 115km/h
